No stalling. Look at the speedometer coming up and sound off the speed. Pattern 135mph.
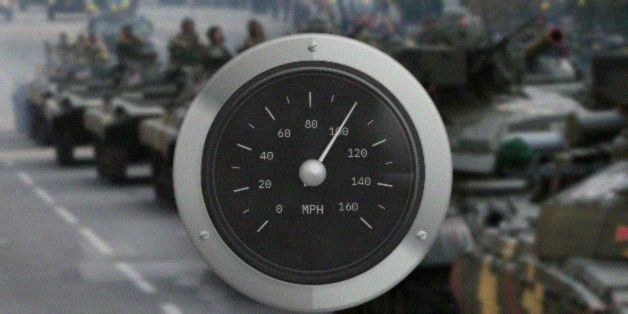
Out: 100mph
